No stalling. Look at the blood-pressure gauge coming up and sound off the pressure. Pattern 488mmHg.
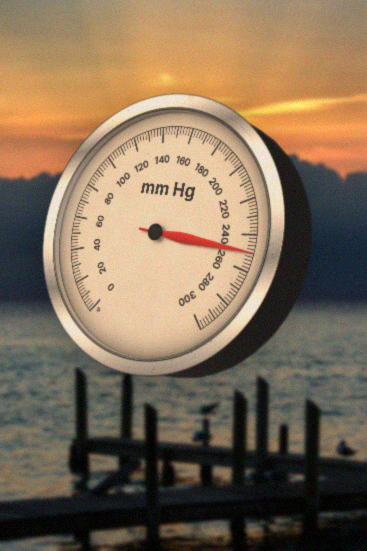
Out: 250mmHg
